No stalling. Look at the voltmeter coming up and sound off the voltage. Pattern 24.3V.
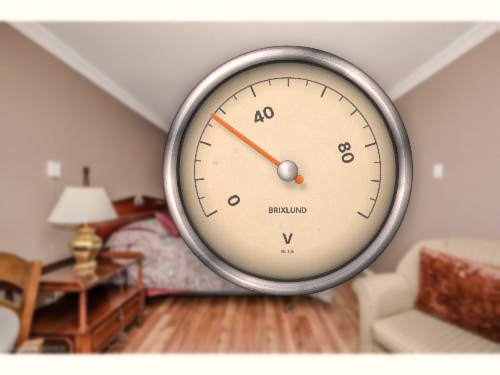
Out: 27.5V
